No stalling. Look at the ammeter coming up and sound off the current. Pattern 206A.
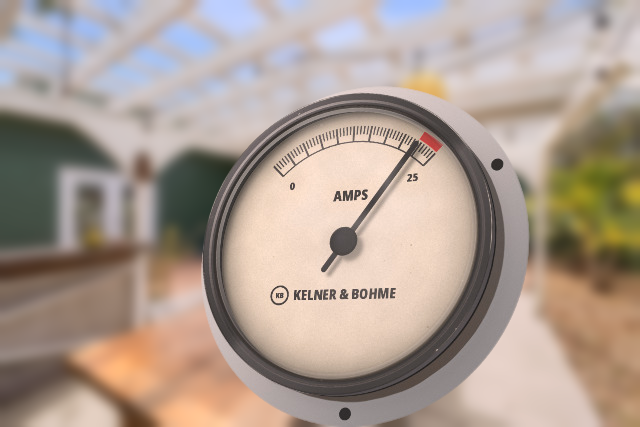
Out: 22.5A
